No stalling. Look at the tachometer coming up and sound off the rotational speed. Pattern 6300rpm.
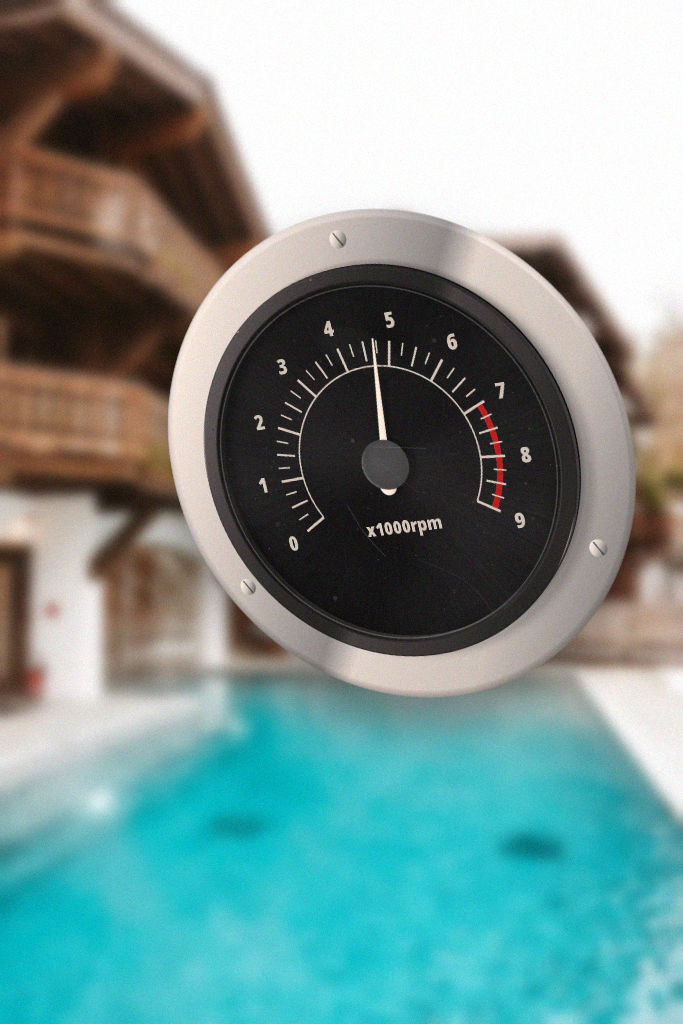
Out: 4750rpm
